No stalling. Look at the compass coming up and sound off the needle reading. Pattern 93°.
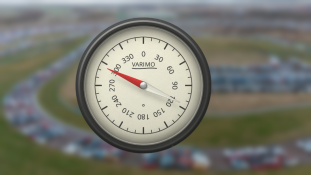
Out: 295°
